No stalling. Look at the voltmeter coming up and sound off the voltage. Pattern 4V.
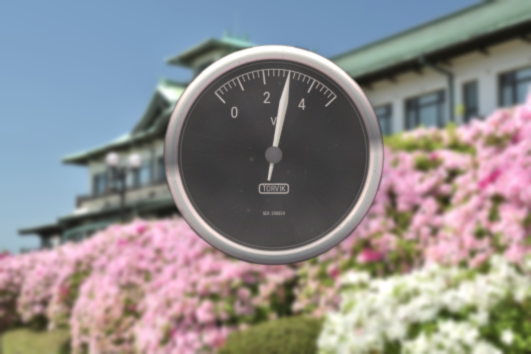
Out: 3V
